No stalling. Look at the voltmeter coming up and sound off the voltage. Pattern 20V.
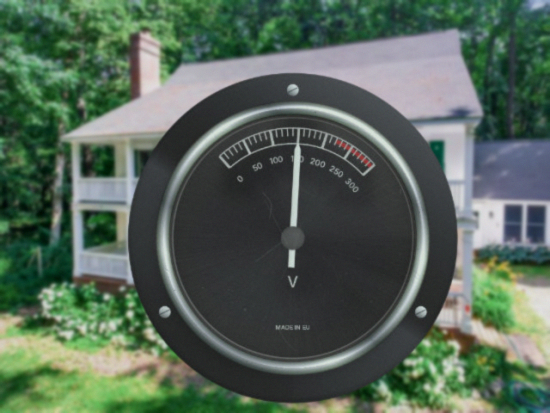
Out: 150V
